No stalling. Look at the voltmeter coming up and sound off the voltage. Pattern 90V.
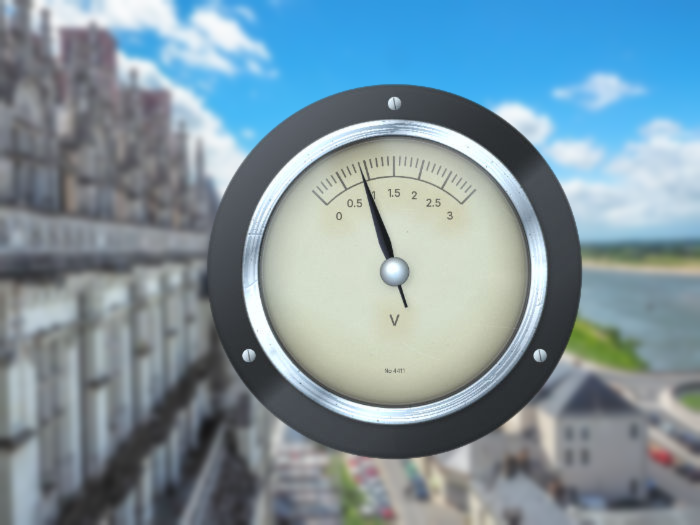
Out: 0.9V
